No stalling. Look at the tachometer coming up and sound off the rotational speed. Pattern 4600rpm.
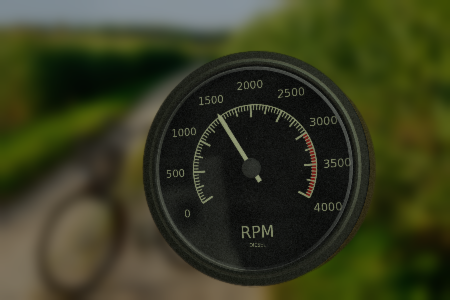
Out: 1500rpm
